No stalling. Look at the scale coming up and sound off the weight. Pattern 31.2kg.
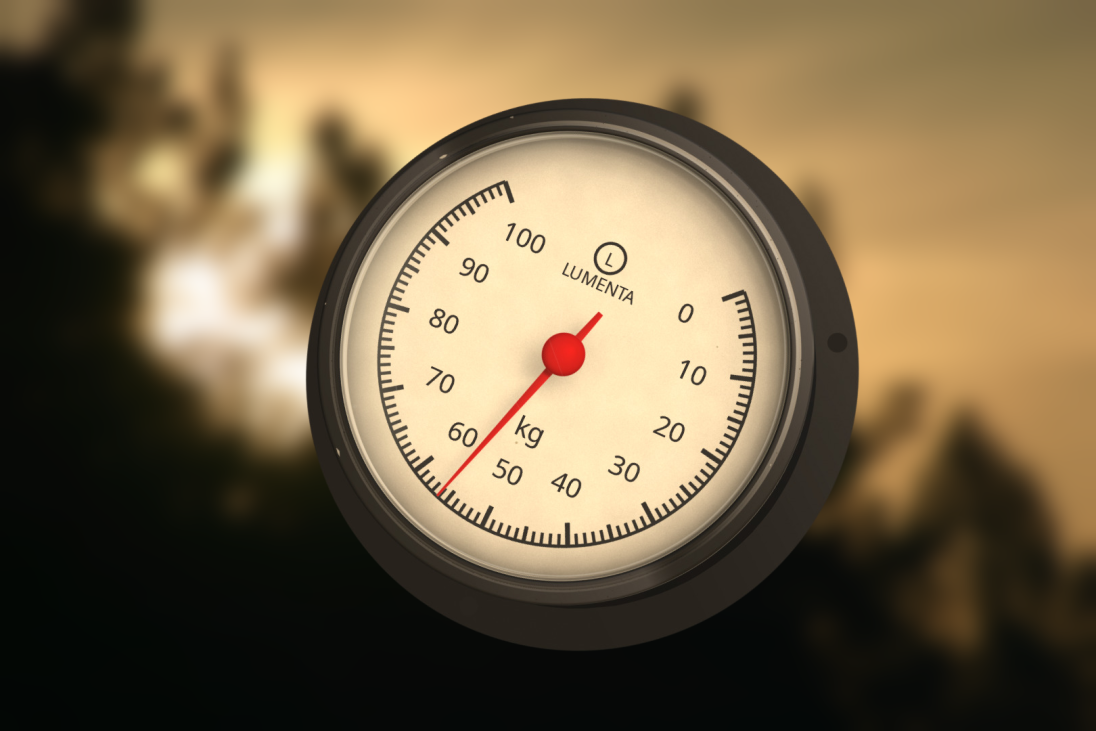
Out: 56kg
